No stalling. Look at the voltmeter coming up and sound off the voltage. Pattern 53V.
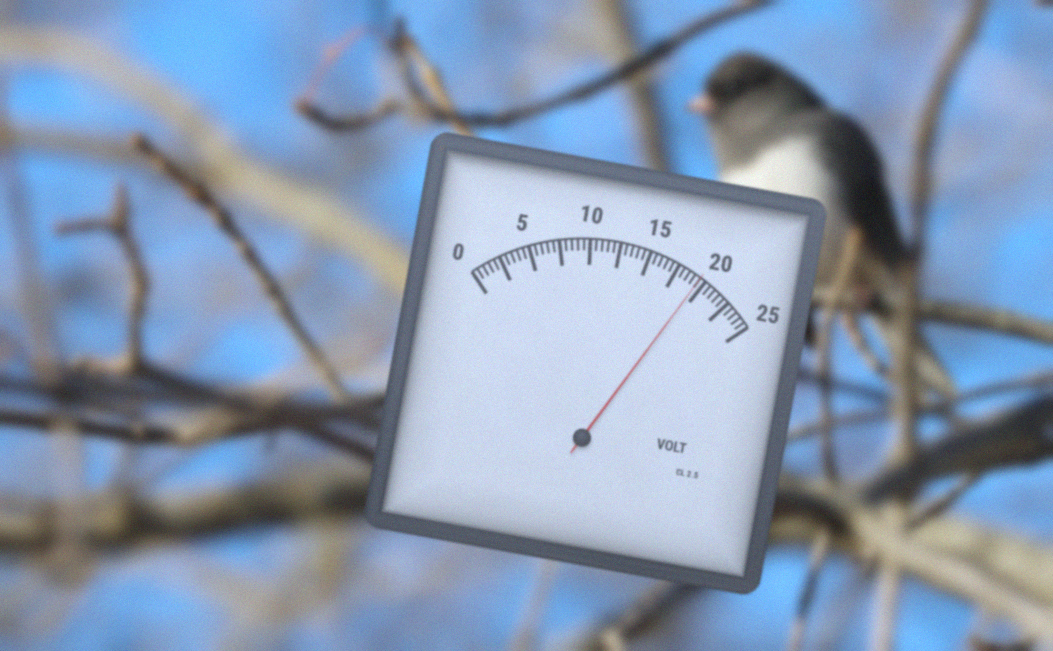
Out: 19.5V
